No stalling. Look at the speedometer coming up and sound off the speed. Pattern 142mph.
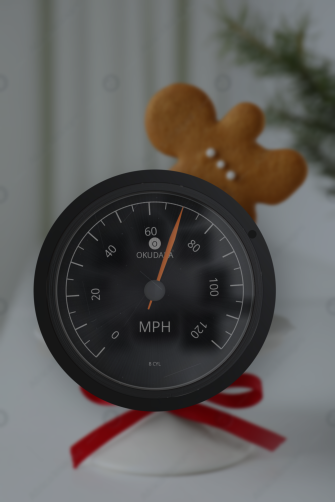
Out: 70mph
